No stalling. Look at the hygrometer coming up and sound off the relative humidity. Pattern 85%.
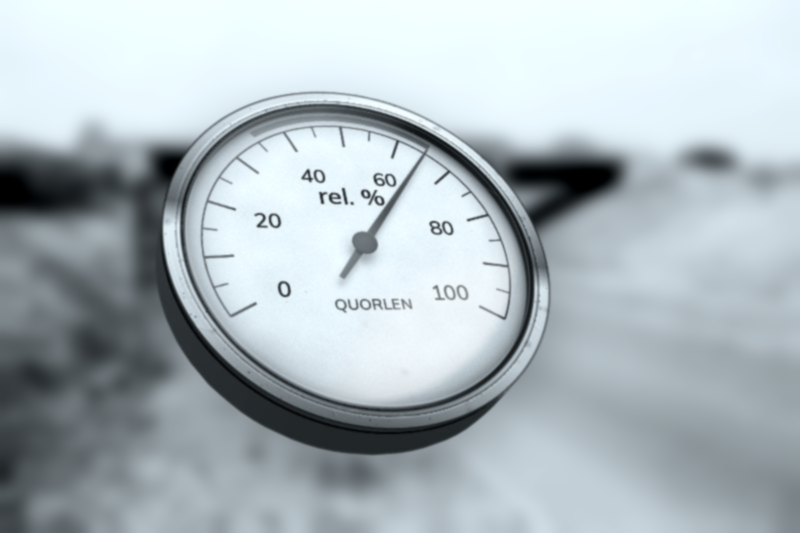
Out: 65%
